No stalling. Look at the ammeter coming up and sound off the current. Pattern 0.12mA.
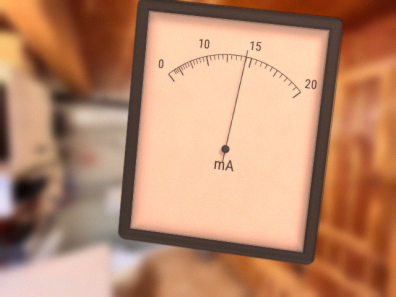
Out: 14.5mA
